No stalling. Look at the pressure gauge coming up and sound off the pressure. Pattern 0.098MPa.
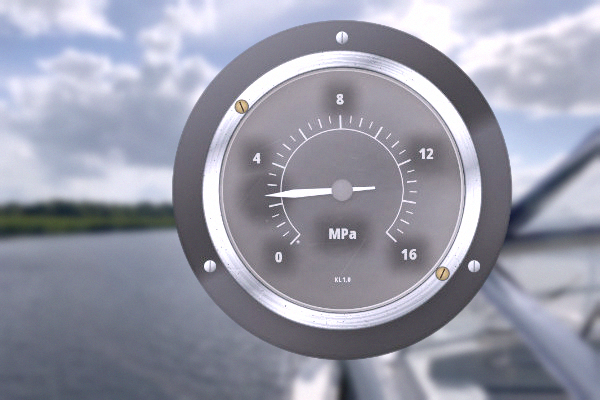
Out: 2.5MPa
